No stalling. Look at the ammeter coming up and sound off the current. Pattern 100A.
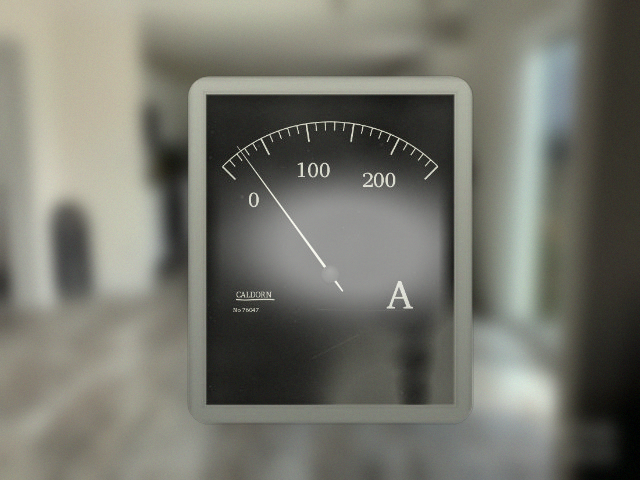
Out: 25A
